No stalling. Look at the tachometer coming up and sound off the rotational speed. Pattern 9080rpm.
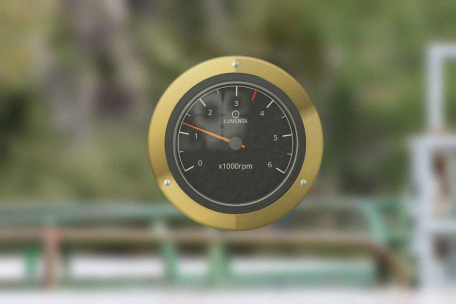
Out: 1250rpm
